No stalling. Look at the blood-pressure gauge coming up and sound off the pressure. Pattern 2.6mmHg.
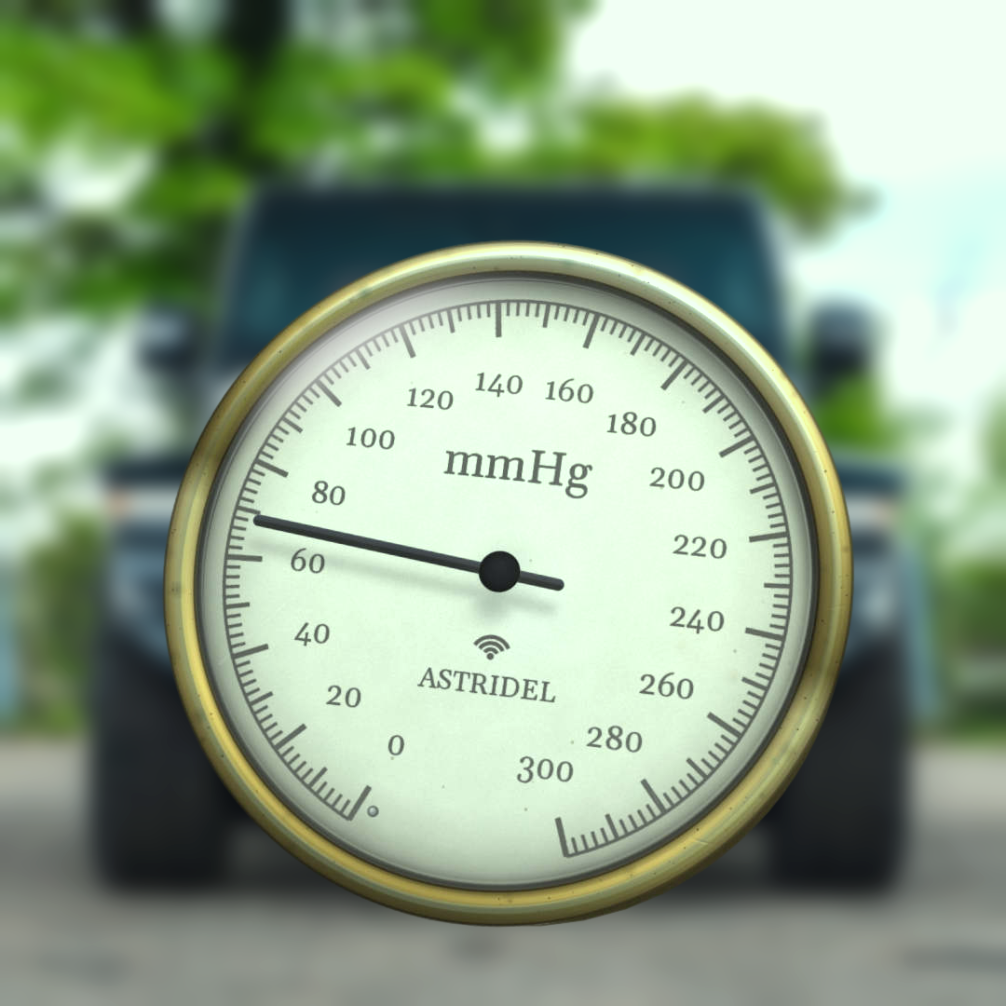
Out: 68mmHg
